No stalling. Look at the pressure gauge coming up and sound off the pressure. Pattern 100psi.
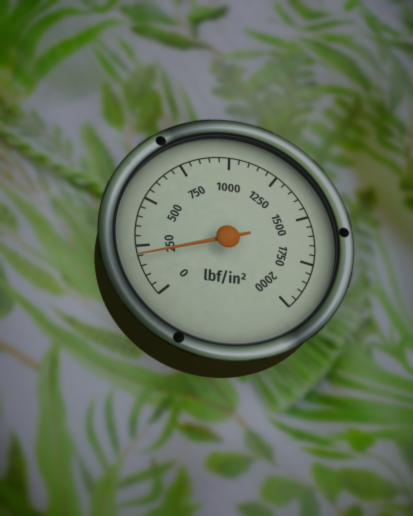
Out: 200psi
